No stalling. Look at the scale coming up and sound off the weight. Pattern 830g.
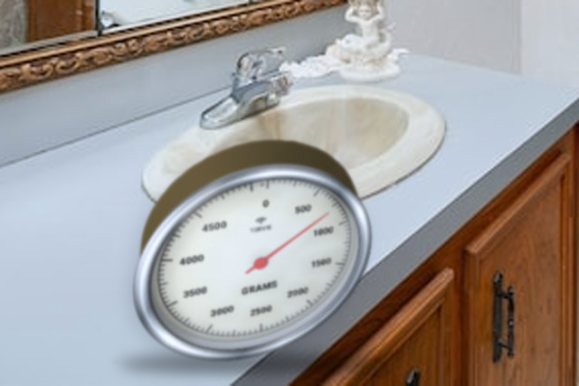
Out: 750g
